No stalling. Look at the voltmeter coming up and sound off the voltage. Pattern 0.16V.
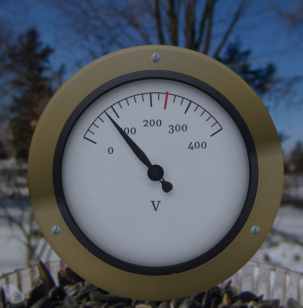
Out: 80V
